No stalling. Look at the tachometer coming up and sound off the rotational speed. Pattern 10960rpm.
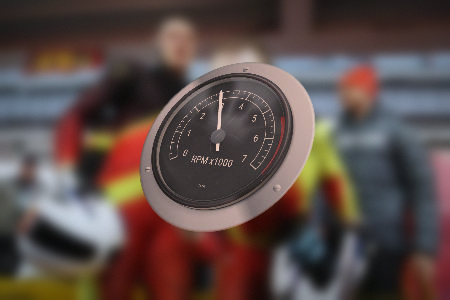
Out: 3000rpm
